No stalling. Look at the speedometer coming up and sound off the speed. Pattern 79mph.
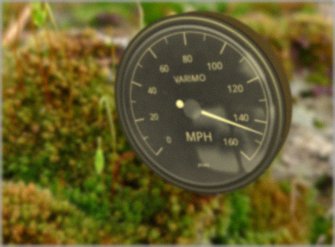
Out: 145mph
